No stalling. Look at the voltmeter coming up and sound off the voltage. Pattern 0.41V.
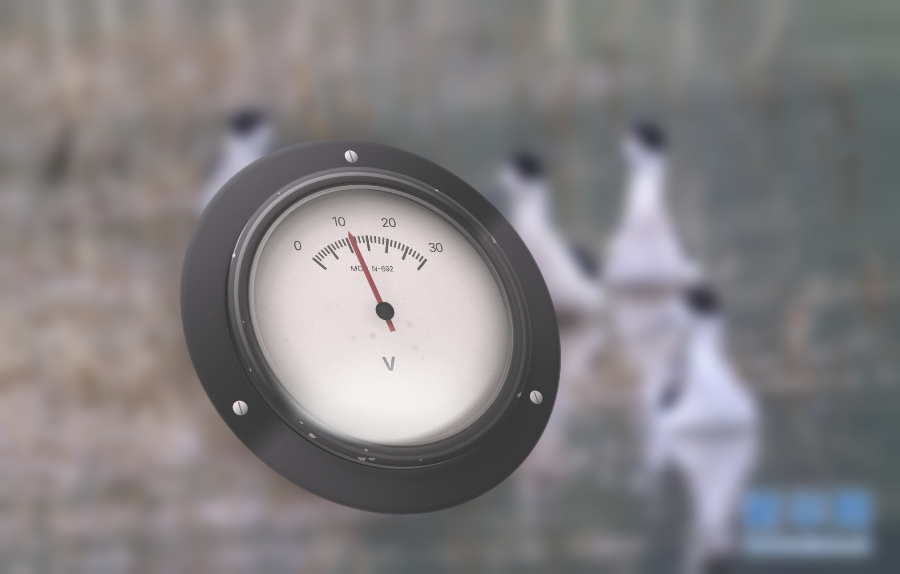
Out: 10V
